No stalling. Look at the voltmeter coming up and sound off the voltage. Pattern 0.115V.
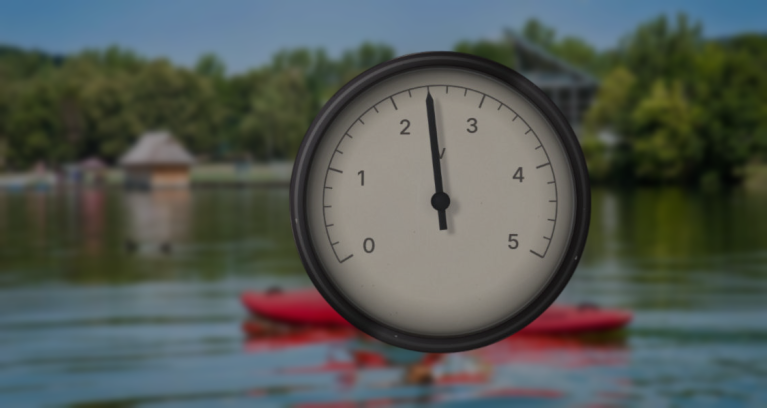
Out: 2.4V
